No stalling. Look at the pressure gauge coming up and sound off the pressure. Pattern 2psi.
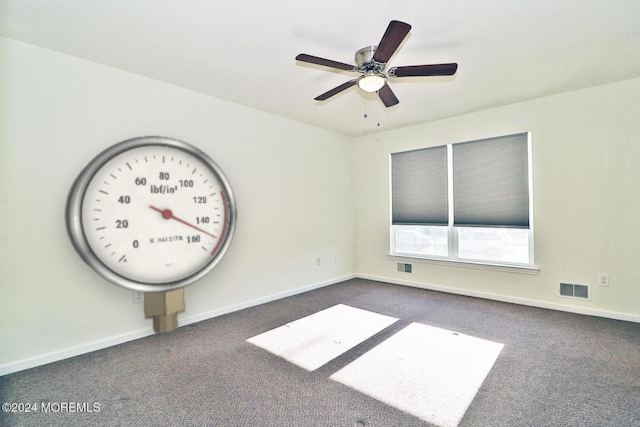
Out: 150psi
